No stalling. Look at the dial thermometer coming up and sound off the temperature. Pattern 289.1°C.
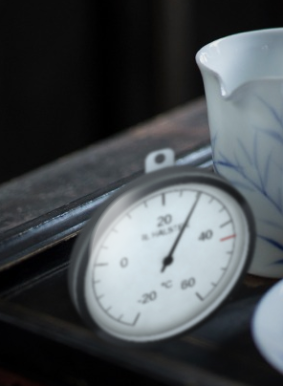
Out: 28°C
